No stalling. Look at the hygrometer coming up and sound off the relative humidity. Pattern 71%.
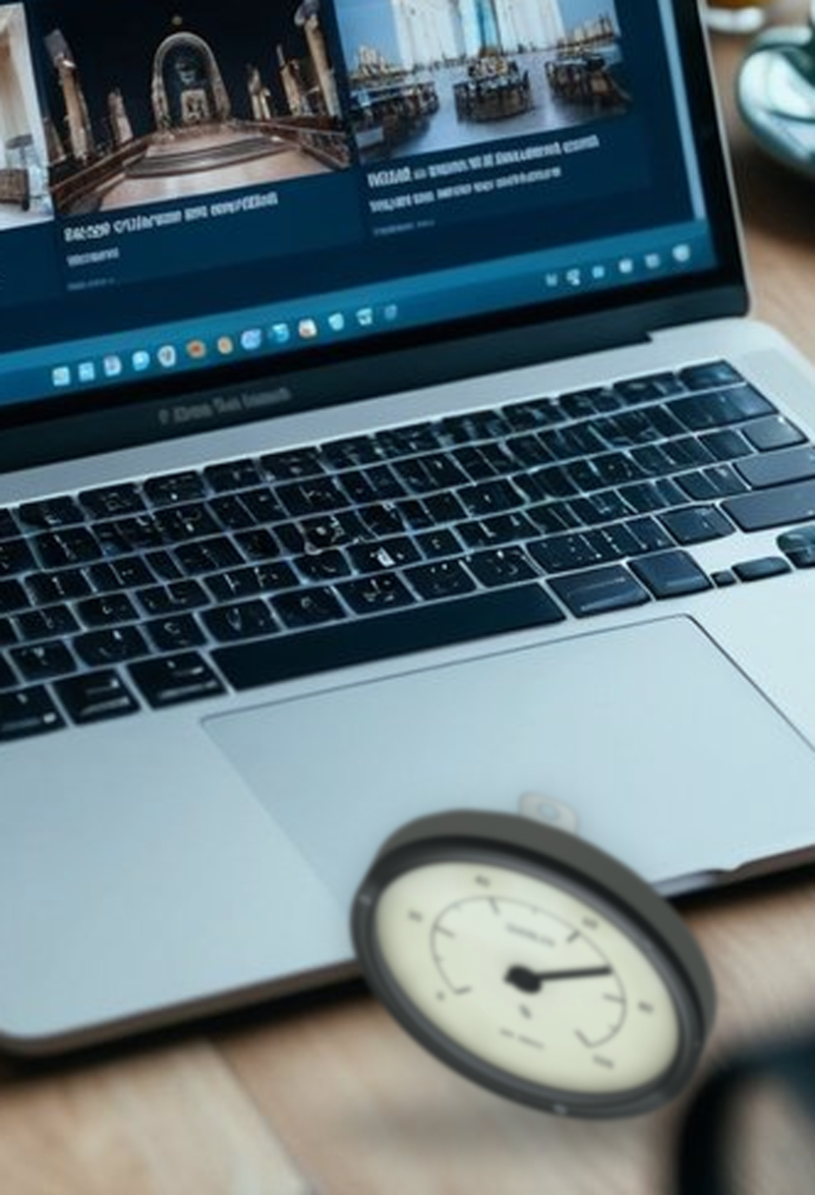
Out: 70%
